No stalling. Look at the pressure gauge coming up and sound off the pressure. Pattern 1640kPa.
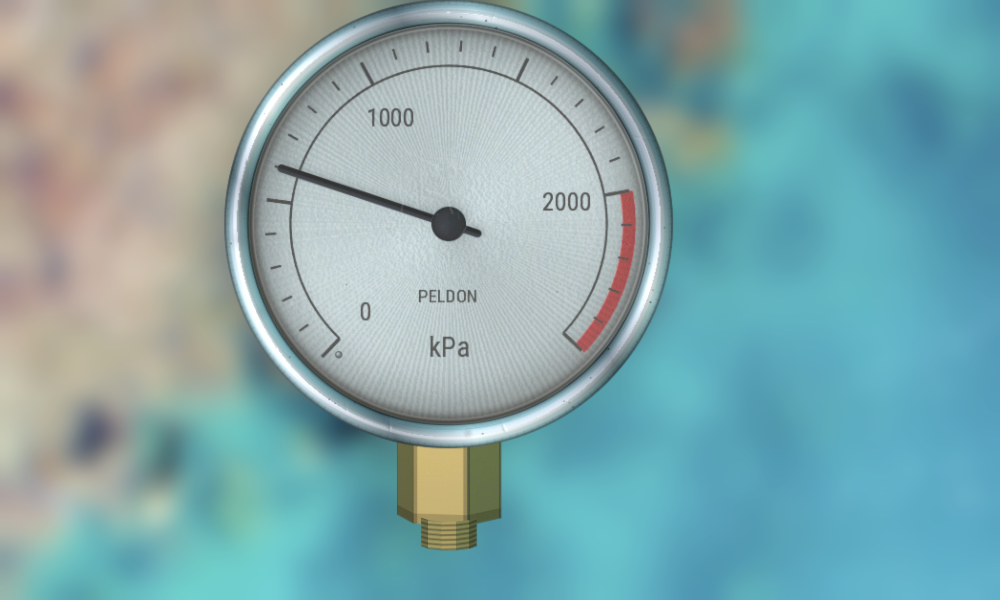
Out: 600kPa
